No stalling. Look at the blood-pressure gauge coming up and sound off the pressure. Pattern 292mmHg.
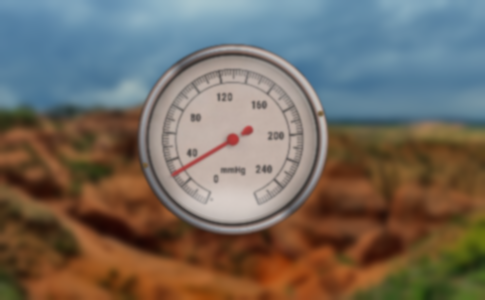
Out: 30mmHg
